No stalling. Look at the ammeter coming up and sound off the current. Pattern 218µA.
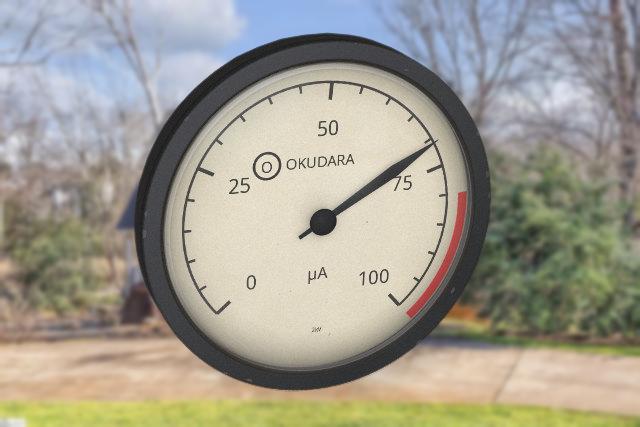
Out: 70µA
